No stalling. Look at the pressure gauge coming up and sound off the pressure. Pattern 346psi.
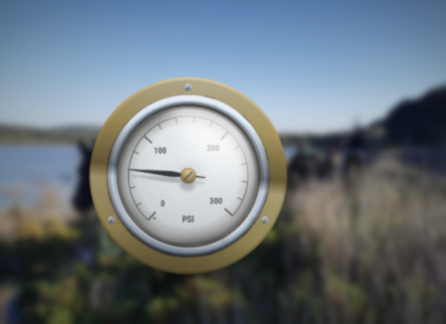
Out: 60psi
